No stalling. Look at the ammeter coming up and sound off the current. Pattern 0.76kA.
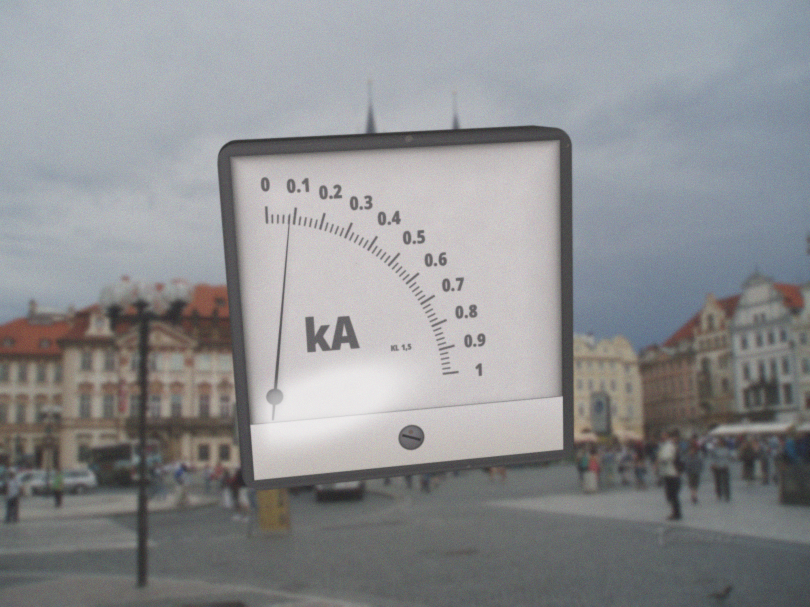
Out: 0.08kA
